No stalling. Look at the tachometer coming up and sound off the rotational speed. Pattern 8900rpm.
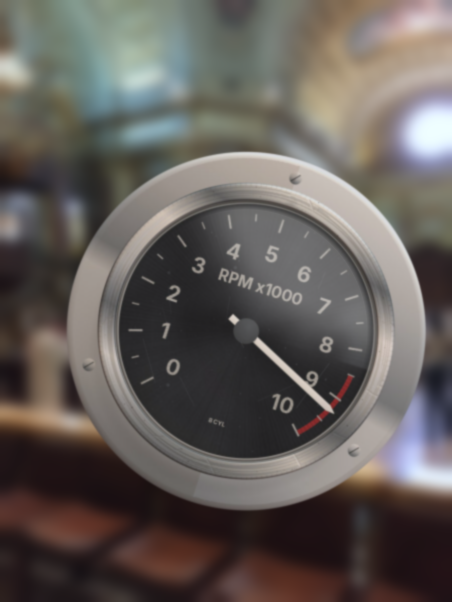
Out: 9250rpm
